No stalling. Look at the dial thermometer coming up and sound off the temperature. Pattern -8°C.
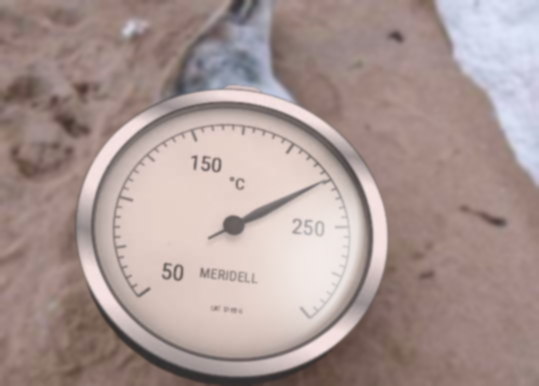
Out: 225°C
